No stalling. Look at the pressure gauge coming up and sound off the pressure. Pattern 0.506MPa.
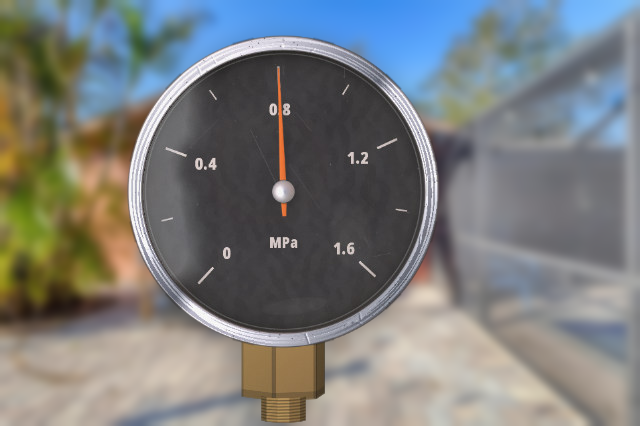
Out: 0.8MPa
